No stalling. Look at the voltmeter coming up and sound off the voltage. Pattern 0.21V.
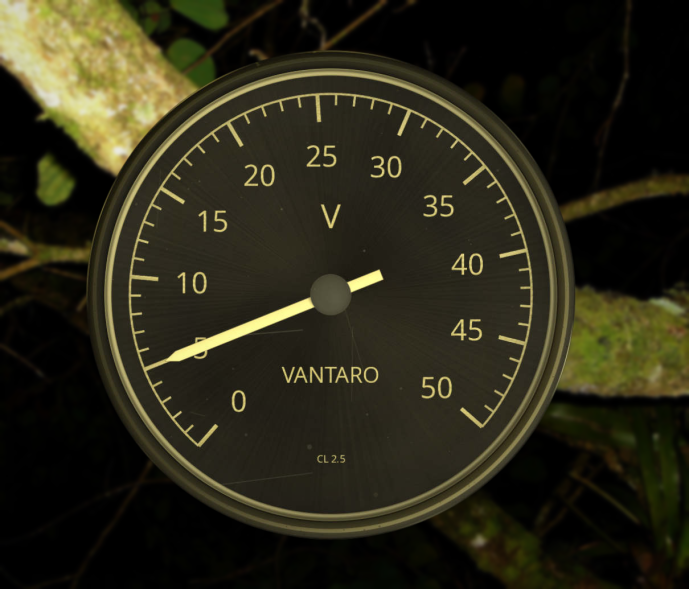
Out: 5V
